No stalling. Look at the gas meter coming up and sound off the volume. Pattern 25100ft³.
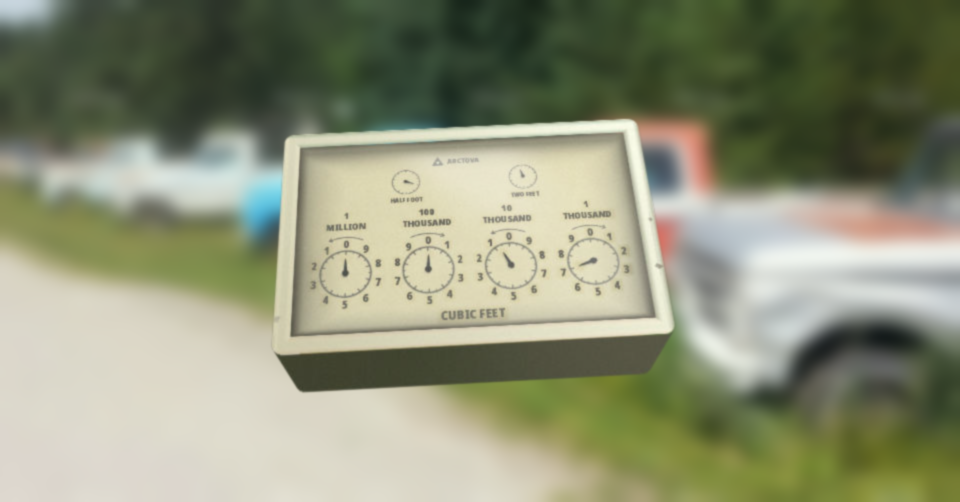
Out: 700ft³
